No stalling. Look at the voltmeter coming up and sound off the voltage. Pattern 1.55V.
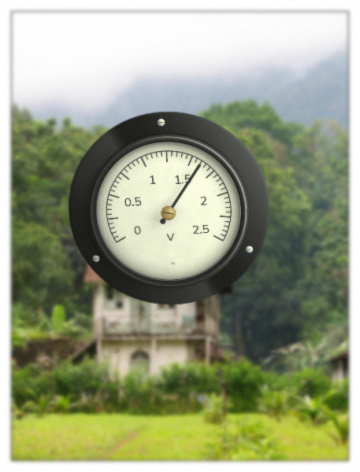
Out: 1.6V
